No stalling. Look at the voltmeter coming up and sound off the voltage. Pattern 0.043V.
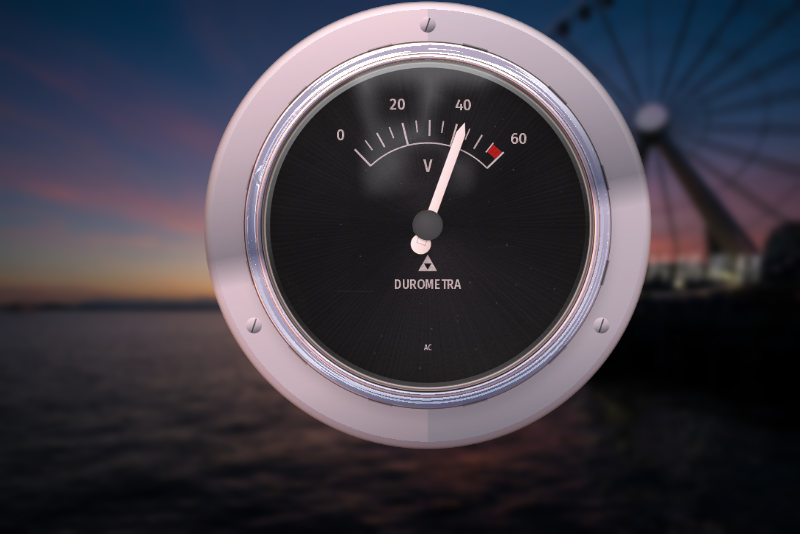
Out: 42.5V
